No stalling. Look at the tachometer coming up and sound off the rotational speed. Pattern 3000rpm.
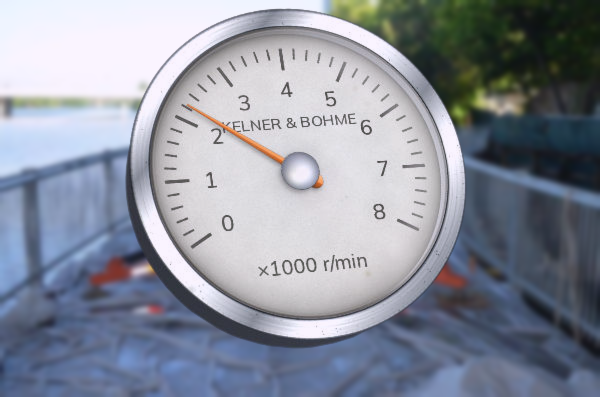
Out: 2200rpm
